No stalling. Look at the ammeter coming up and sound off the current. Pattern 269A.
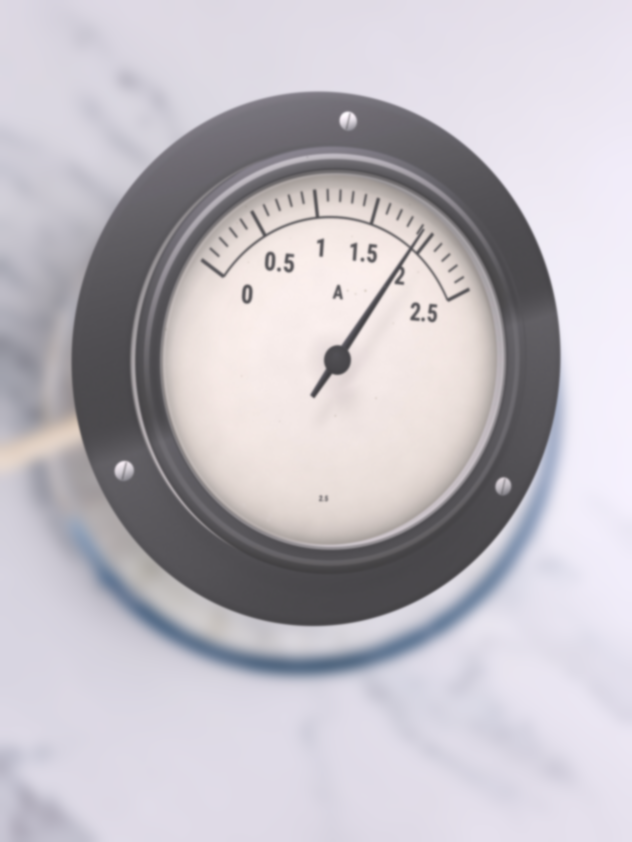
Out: 1.9A
